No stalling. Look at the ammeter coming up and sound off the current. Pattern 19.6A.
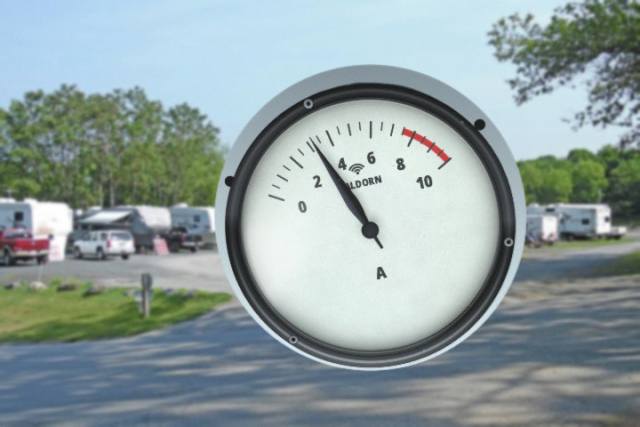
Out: 3.25A
